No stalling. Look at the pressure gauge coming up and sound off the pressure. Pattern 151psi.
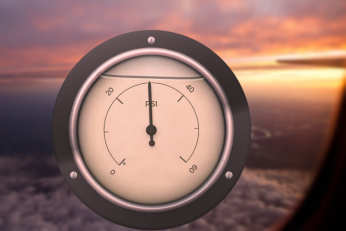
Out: 30psi
